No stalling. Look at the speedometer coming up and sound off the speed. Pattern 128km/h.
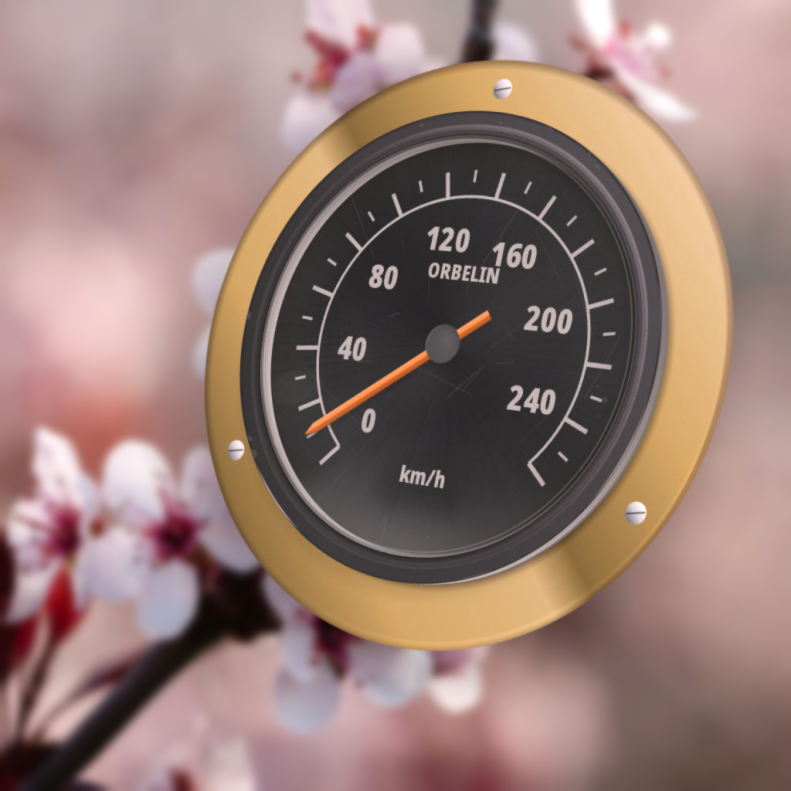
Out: 10km/h
